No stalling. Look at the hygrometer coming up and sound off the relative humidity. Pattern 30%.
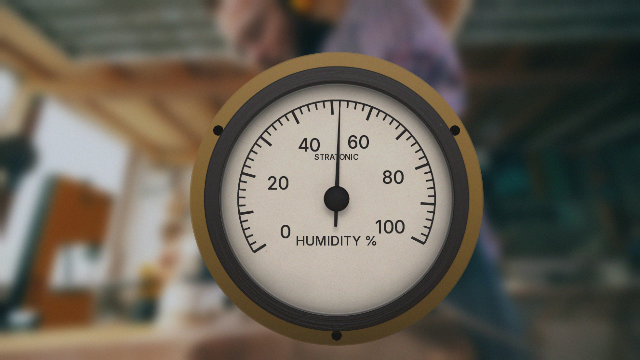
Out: 52%
